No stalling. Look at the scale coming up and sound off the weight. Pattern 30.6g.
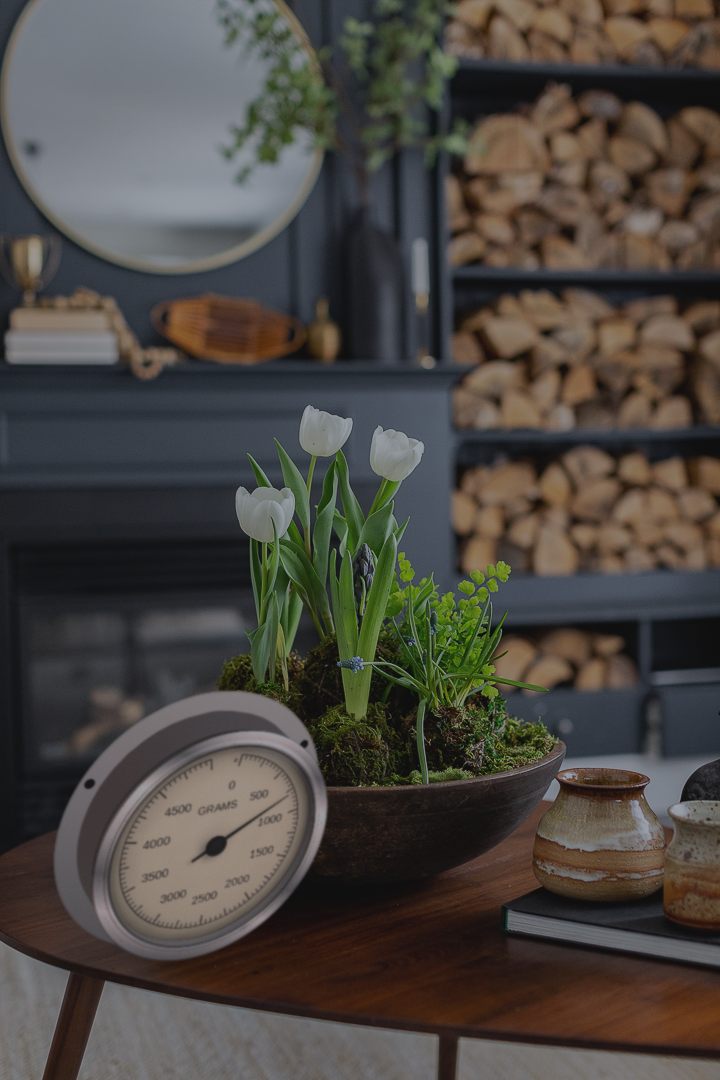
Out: 750g
